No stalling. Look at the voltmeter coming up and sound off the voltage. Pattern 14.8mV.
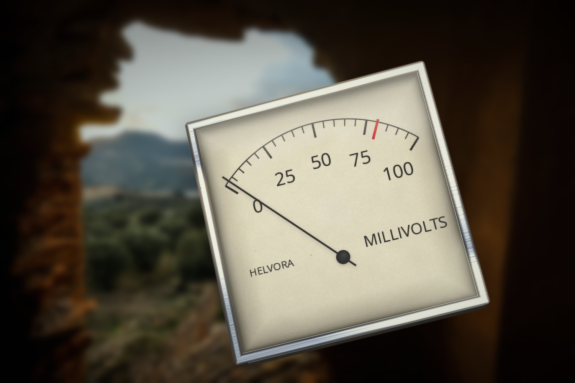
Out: 2.5mV
